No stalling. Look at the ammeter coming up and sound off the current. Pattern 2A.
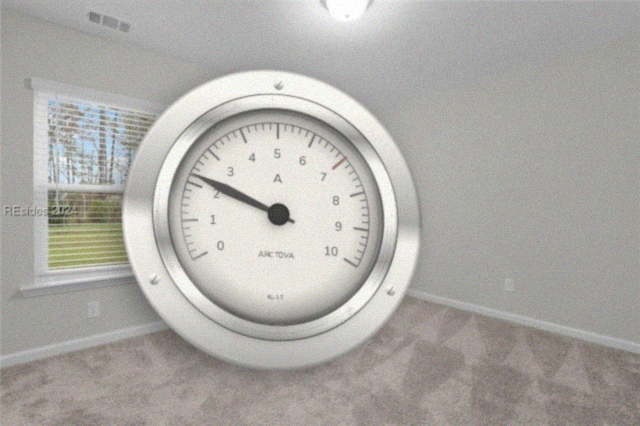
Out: 2.2A
